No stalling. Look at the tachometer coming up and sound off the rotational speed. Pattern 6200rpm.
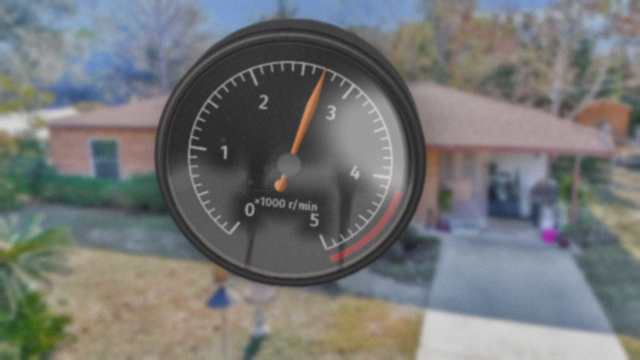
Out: 2700rpm
